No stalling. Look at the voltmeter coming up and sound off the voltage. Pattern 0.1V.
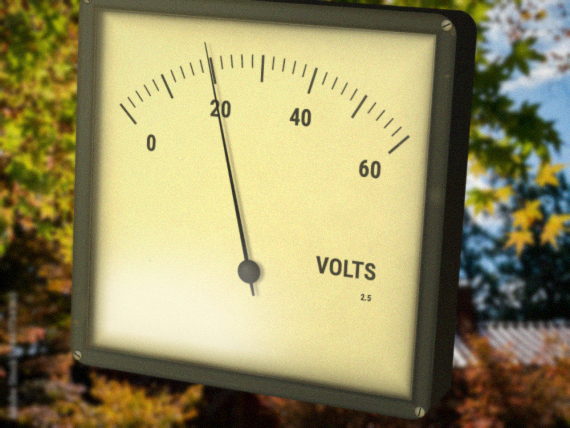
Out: 20V
